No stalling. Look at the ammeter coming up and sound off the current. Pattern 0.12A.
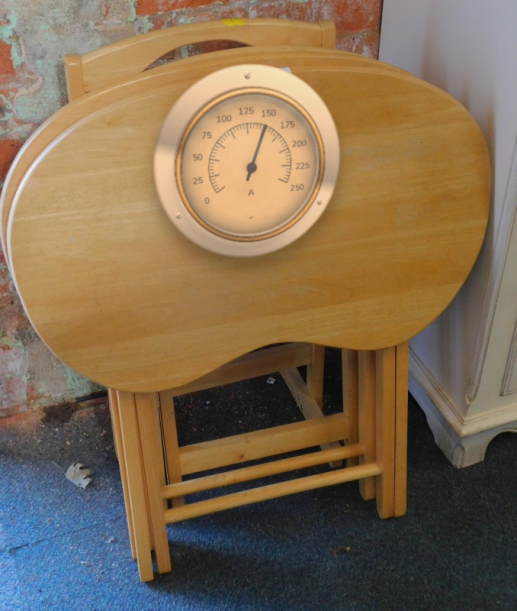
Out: 150A
